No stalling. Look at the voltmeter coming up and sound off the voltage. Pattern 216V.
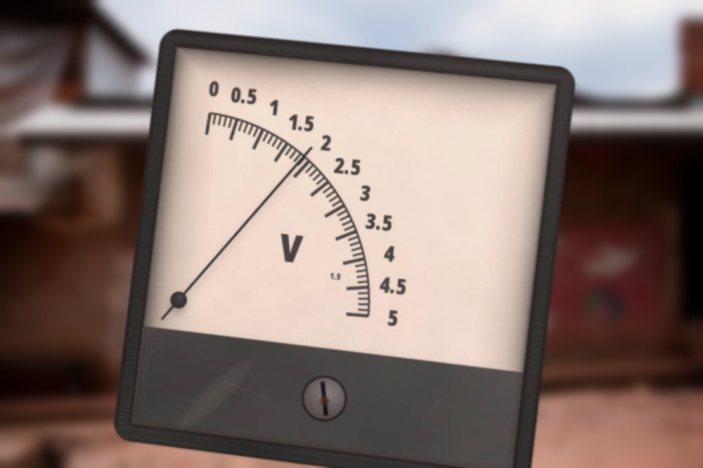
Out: 1.9V
